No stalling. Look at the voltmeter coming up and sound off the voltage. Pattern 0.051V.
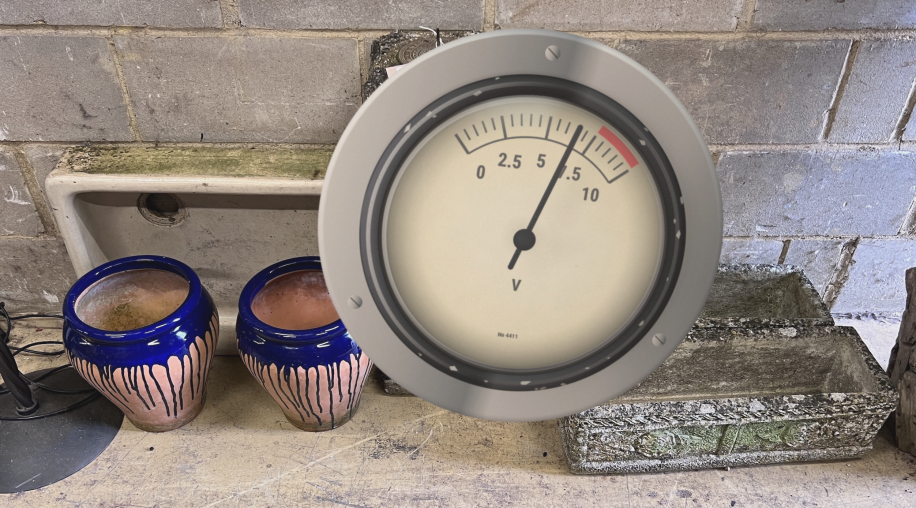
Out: 6.5V
